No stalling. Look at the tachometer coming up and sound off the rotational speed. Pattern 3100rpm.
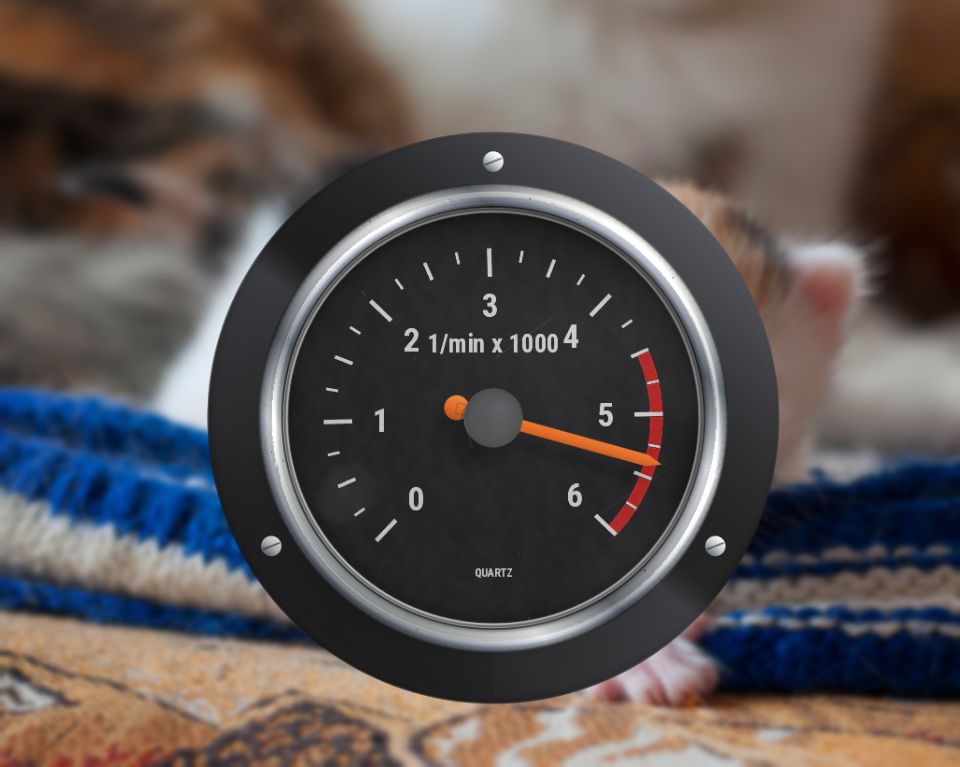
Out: 5375rpm
